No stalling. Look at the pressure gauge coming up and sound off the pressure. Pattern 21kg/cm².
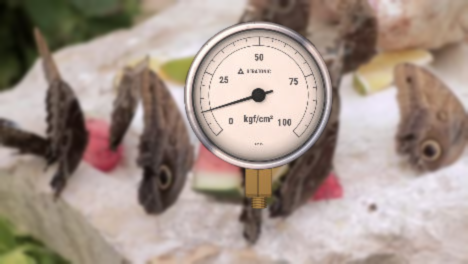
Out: 10kg/cm²
